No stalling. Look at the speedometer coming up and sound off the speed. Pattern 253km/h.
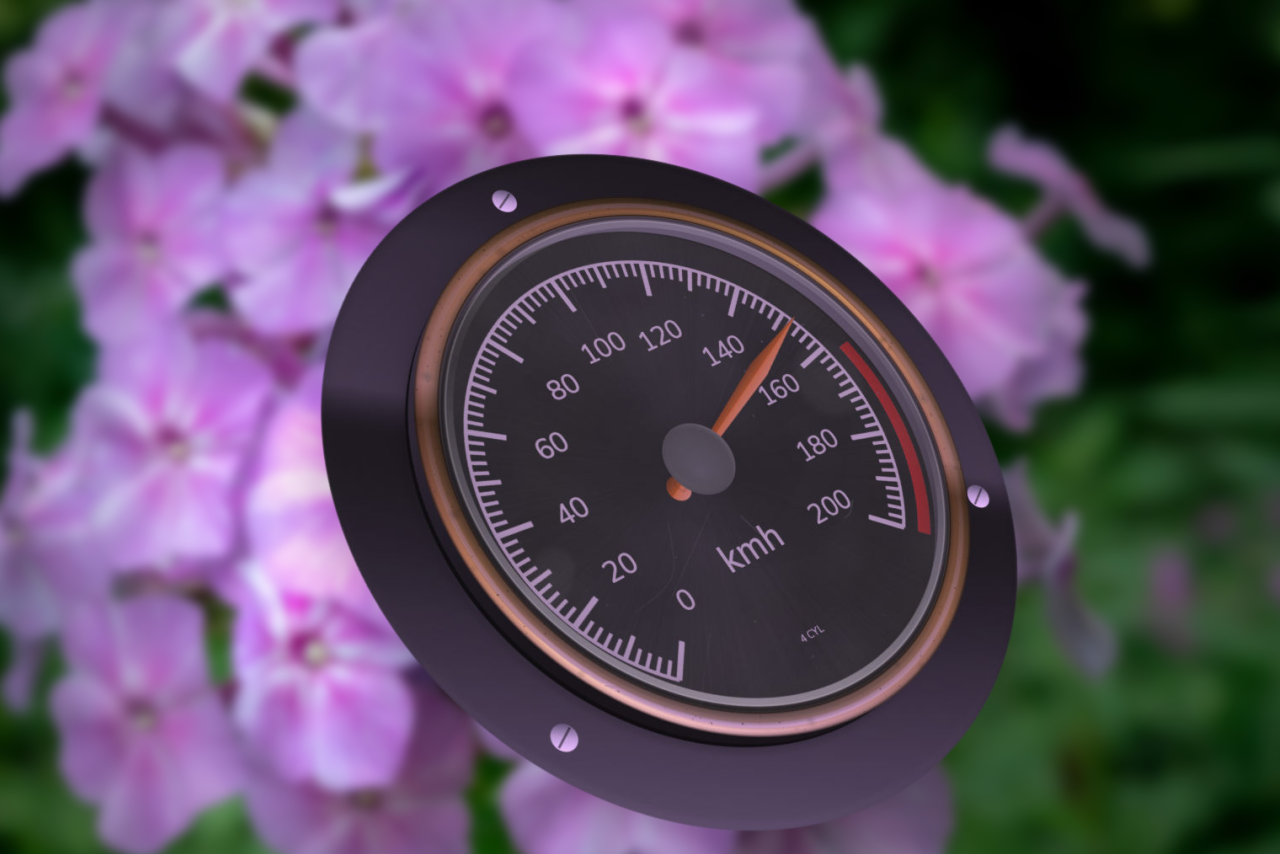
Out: 152km/h
